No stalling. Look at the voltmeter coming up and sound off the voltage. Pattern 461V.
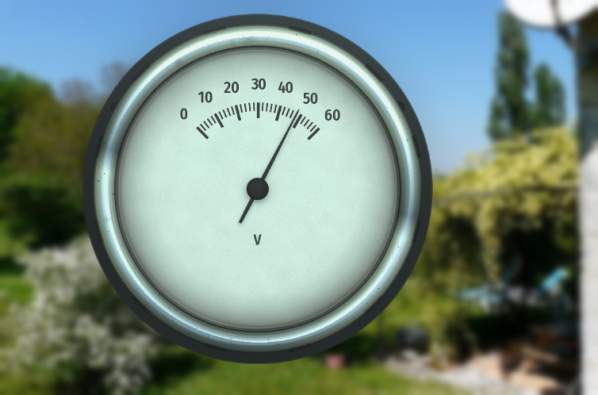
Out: 48V
